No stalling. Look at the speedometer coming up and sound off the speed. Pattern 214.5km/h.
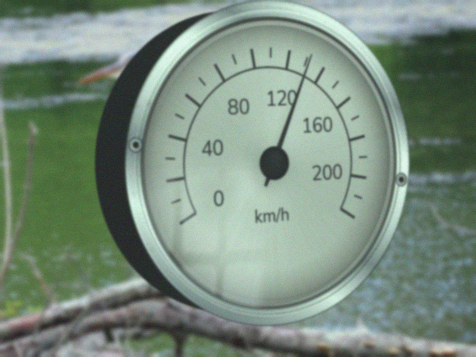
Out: 130km/h
